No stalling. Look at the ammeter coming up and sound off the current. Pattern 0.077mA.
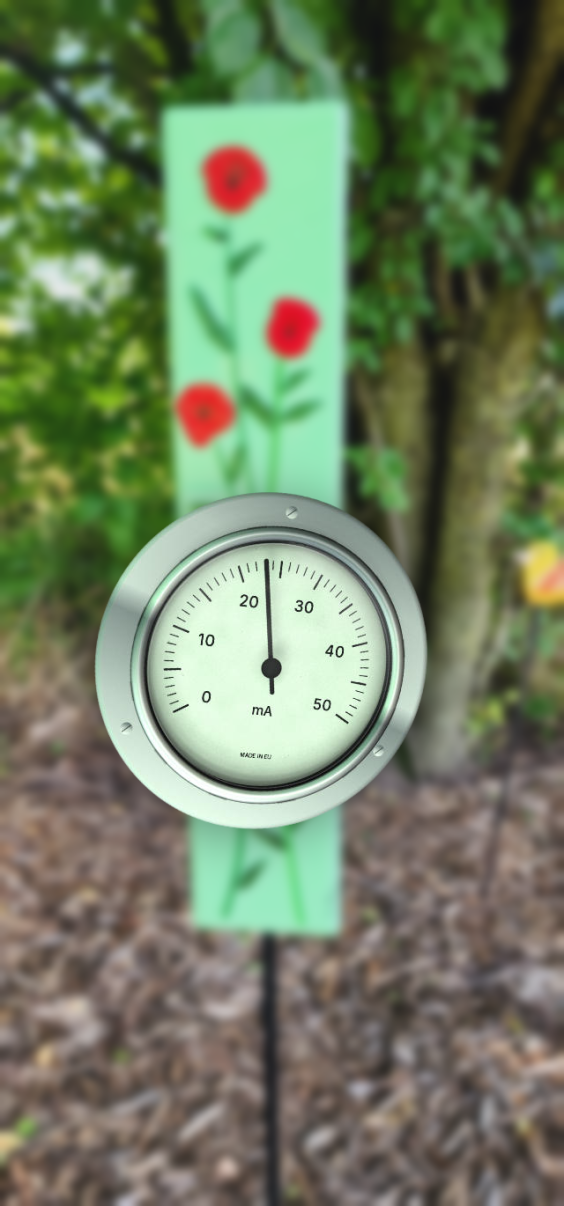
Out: 23mA
